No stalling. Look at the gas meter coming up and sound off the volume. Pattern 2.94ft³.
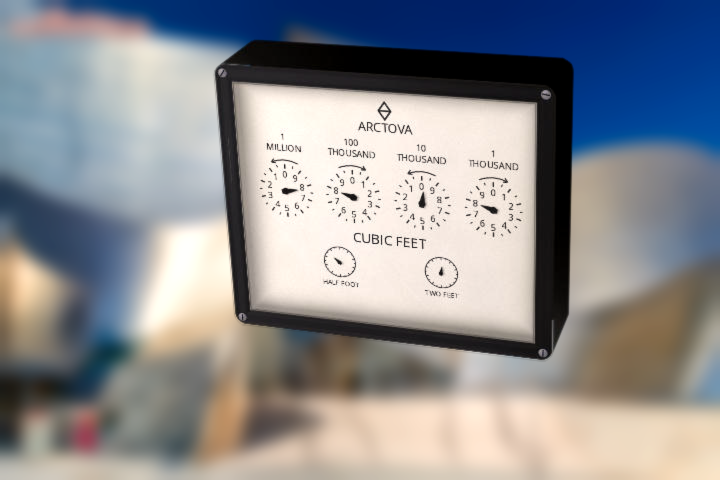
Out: 779800ft³
